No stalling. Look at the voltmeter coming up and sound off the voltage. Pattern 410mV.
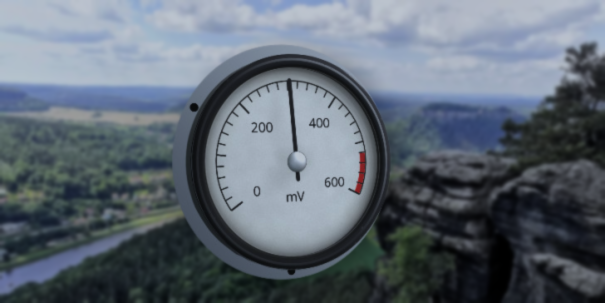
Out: 300mV
